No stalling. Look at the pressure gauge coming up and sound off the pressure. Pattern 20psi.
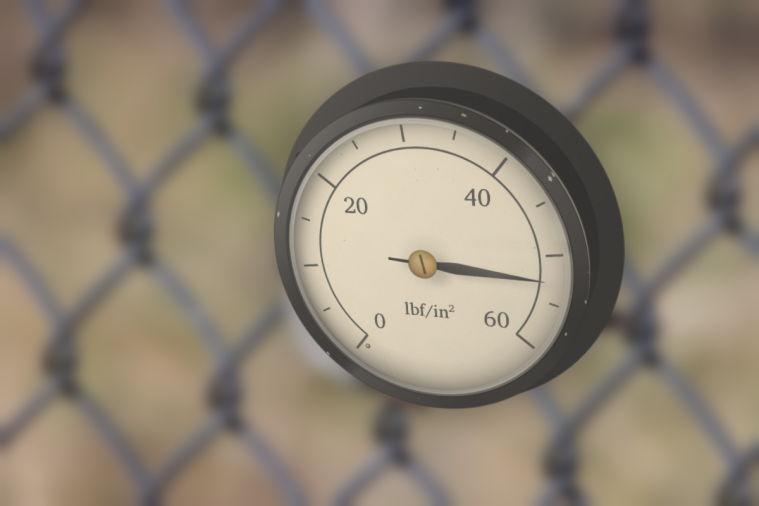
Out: 52.5psi
